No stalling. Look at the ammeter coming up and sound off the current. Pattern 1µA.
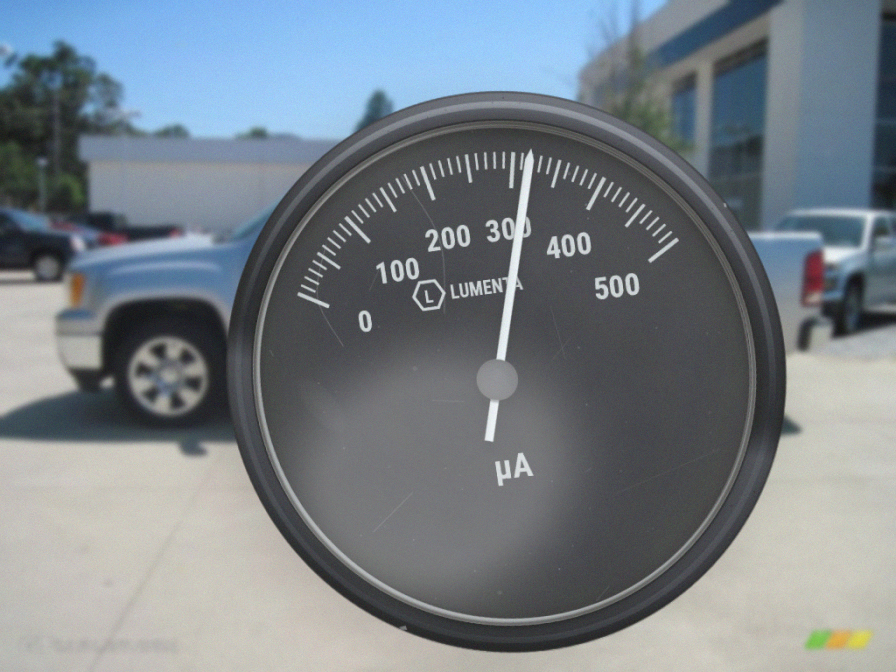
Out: 320µA
